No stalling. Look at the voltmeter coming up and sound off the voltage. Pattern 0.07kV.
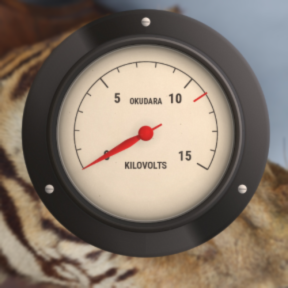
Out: 0kV
